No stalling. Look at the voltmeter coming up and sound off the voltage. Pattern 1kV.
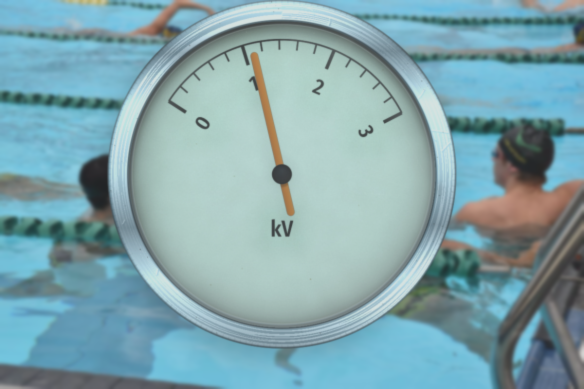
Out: 1.1kV
